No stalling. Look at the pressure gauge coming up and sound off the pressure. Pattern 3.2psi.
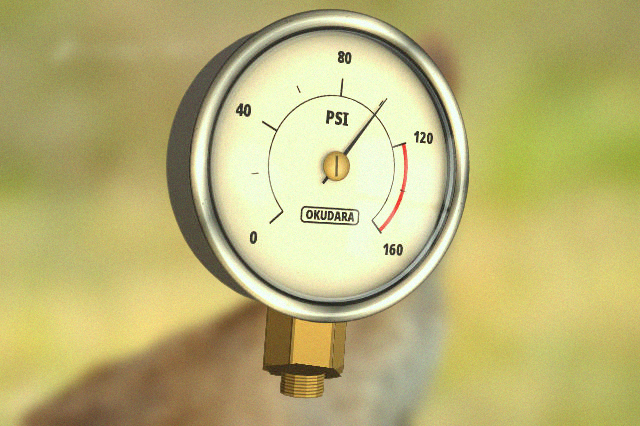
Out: 100psi
